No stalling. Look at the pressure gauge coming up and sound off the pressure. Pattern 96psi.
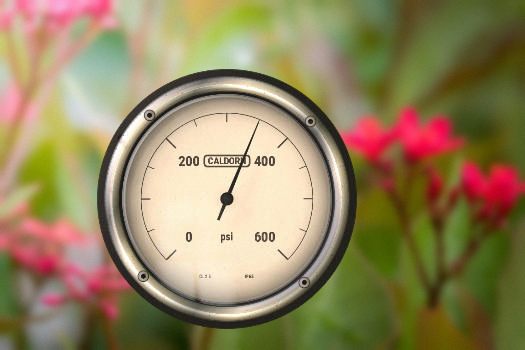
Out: 350psi
